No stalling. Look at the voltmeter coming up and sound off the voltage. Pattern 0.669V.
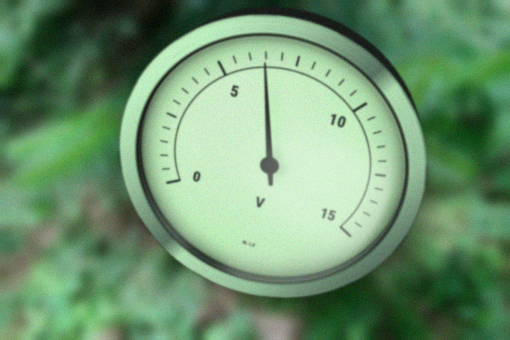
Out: 6.5V
